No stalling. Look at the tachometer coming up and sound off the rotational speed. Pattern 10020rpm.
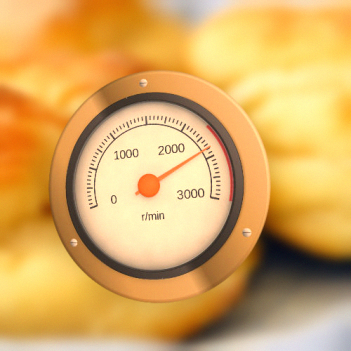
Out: 2400rpm
